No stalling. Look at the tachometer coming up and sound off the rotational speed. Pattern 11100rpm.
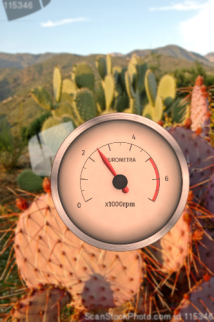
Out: 2500rpm
